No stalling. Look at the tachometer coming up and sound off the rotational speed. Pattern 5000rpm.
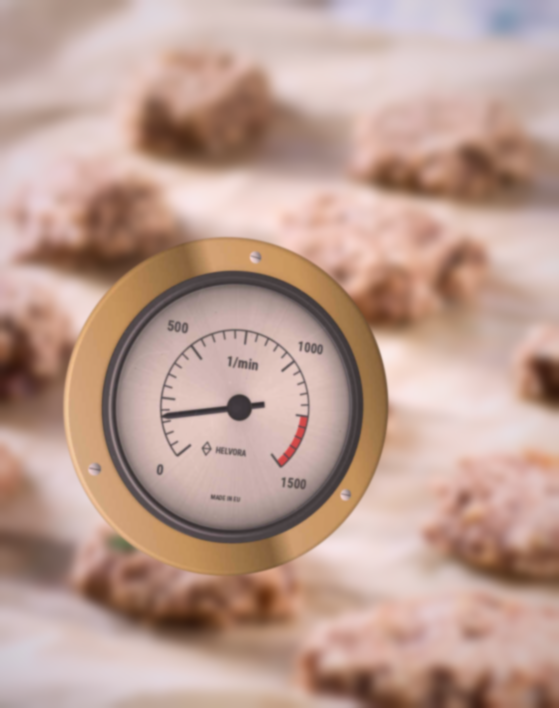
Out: 175rpm
